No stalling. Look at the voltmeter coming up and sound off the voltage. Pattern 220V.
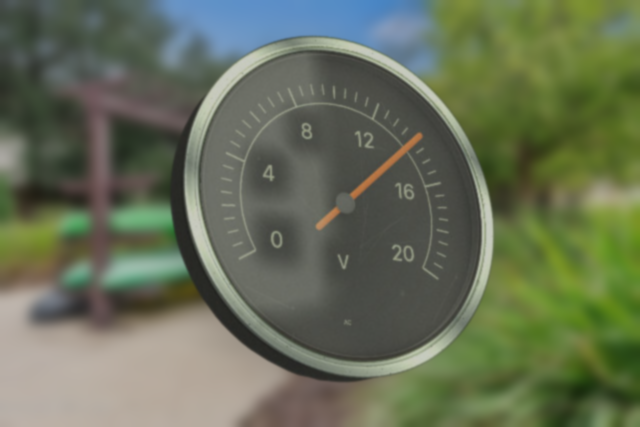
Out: 14V
